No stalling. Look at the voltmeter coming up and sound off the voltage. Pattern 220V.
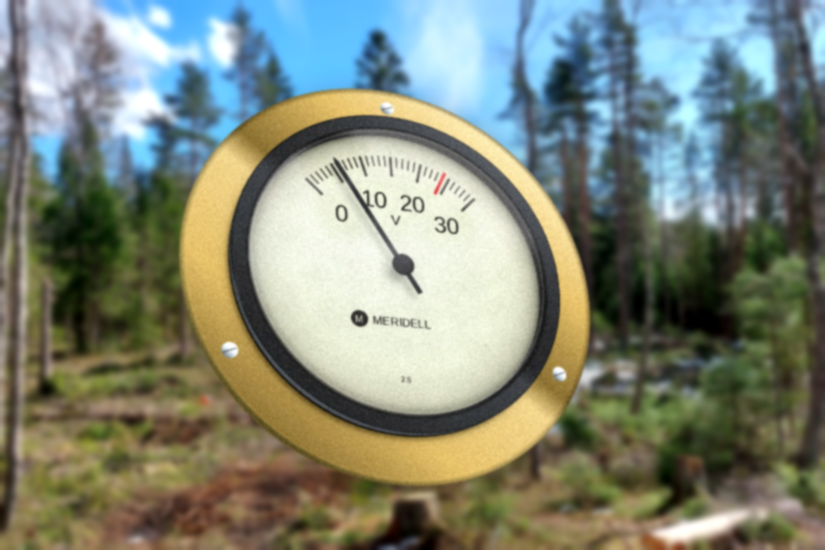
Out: 5V
